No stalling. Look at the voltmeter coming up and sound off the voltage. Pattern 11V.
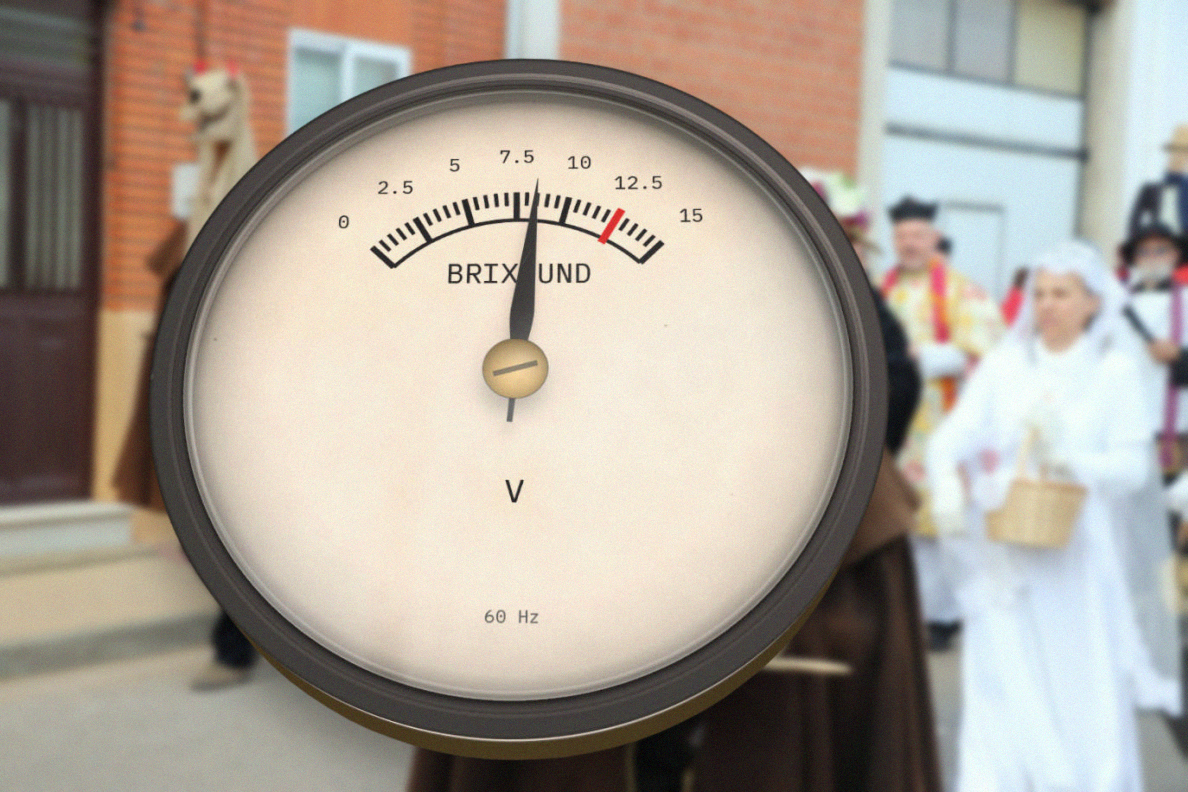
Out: 8.5V
